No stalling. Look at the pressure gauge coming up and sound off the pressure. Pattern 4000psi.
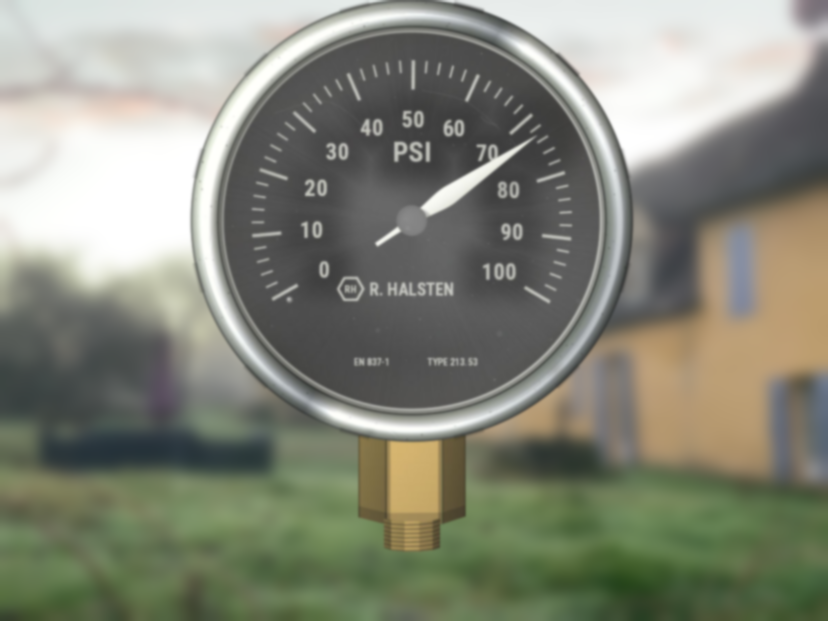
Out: 73psi
